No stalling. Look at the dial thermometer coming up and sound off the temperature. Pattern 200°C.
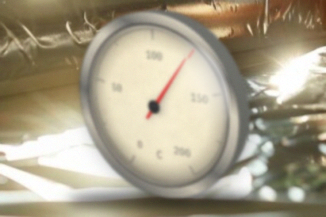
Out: 125°C
